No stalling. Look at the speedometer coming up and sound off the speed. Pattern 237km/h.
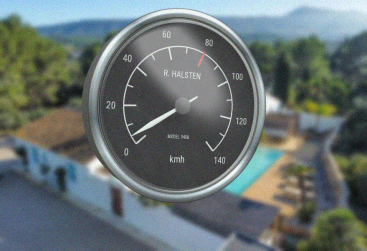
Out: 5km/h
